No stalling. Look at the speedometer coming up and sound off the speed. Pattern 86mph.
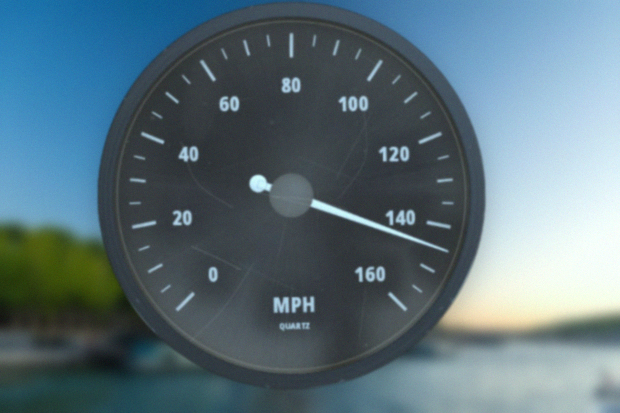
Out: 145mph
